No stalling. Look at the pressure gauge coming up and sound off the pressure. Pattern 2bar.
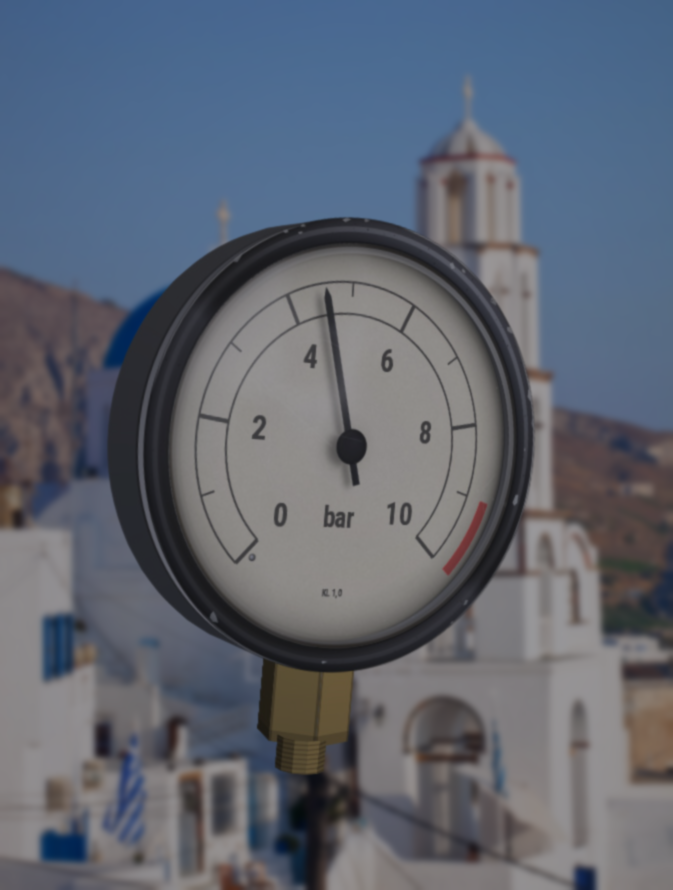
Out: 4.5bar
